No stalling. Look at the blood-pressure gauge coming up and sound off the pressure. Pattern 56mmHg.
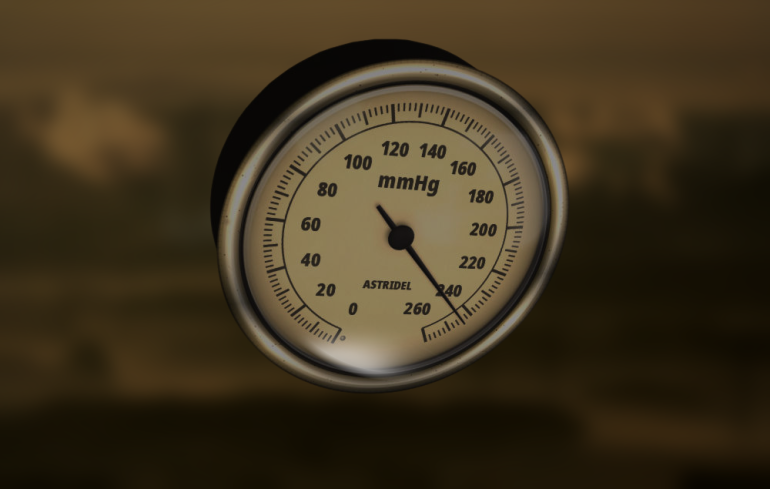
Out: 244mmHg
